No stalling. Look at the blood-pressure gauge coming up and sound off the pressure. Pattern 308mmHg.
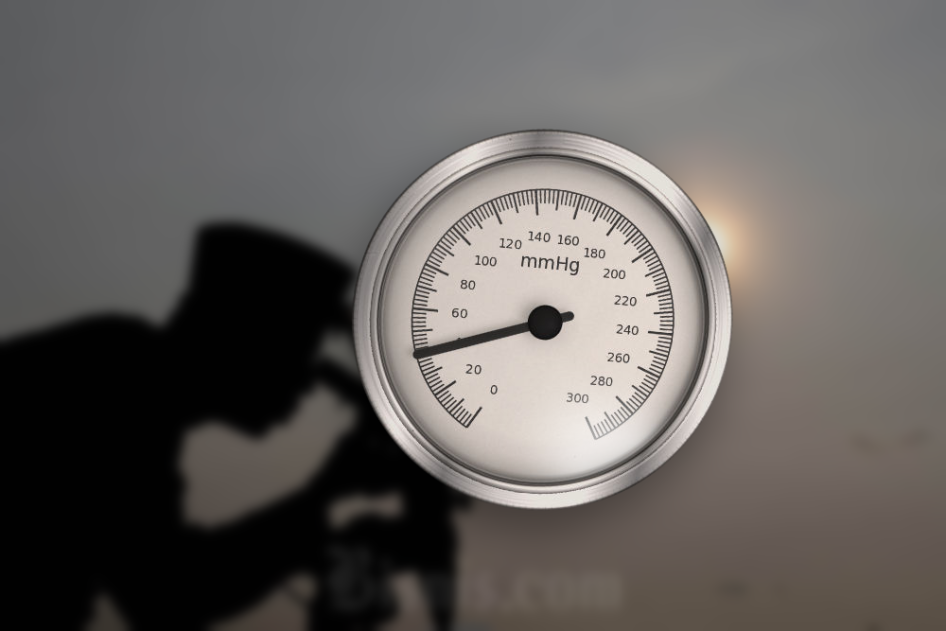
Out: 40mmHg
